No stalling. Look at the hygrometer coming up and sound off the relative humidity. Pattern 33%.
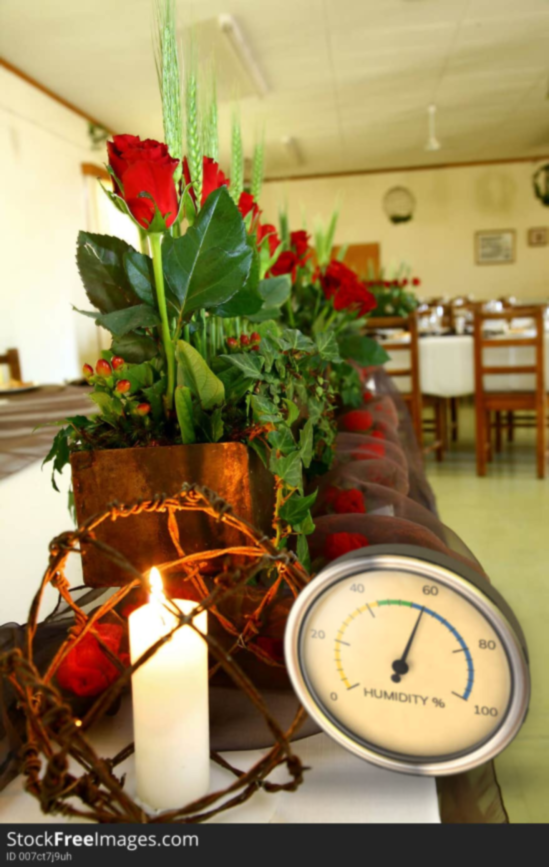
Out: 60%
